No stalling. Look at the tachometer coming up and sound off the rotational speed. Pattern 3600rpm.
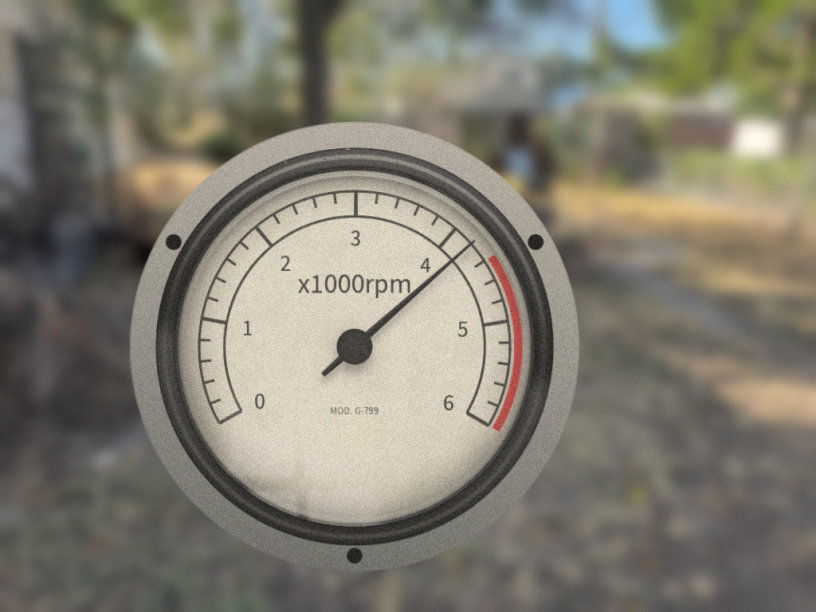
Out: 4200rpm
